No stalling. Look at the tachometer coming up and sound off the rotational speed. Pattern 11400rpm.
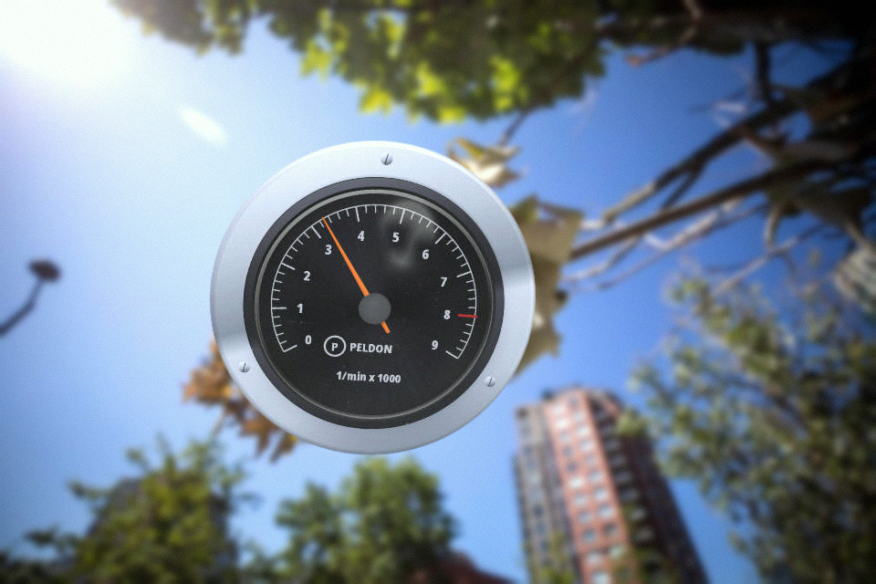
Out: 3300rpm
